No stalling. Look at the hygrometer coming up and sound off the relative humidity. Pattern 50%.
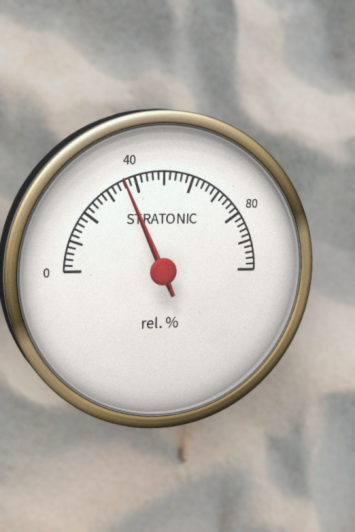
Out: 36%
